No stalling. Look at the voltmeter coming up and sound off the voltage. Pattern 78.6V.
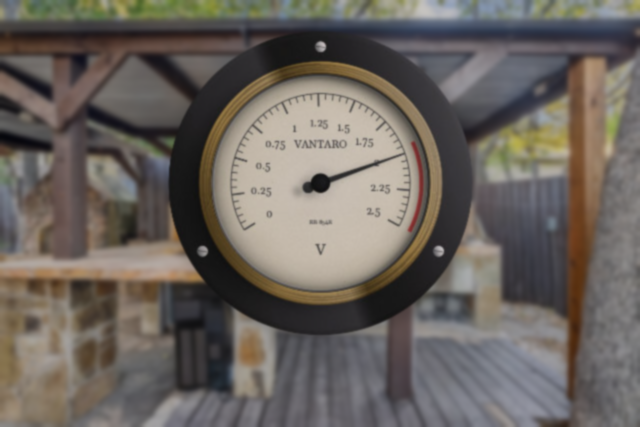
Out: 2V
